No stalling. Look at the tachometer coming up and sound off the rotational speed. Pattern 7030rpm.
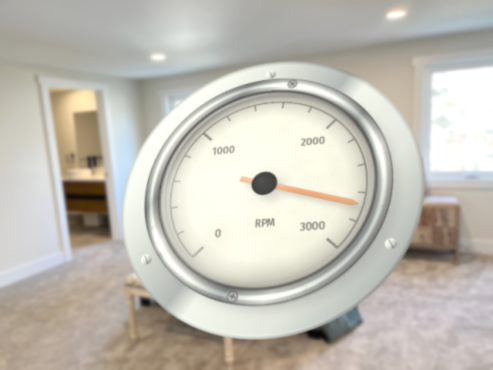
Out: 2700rpm
